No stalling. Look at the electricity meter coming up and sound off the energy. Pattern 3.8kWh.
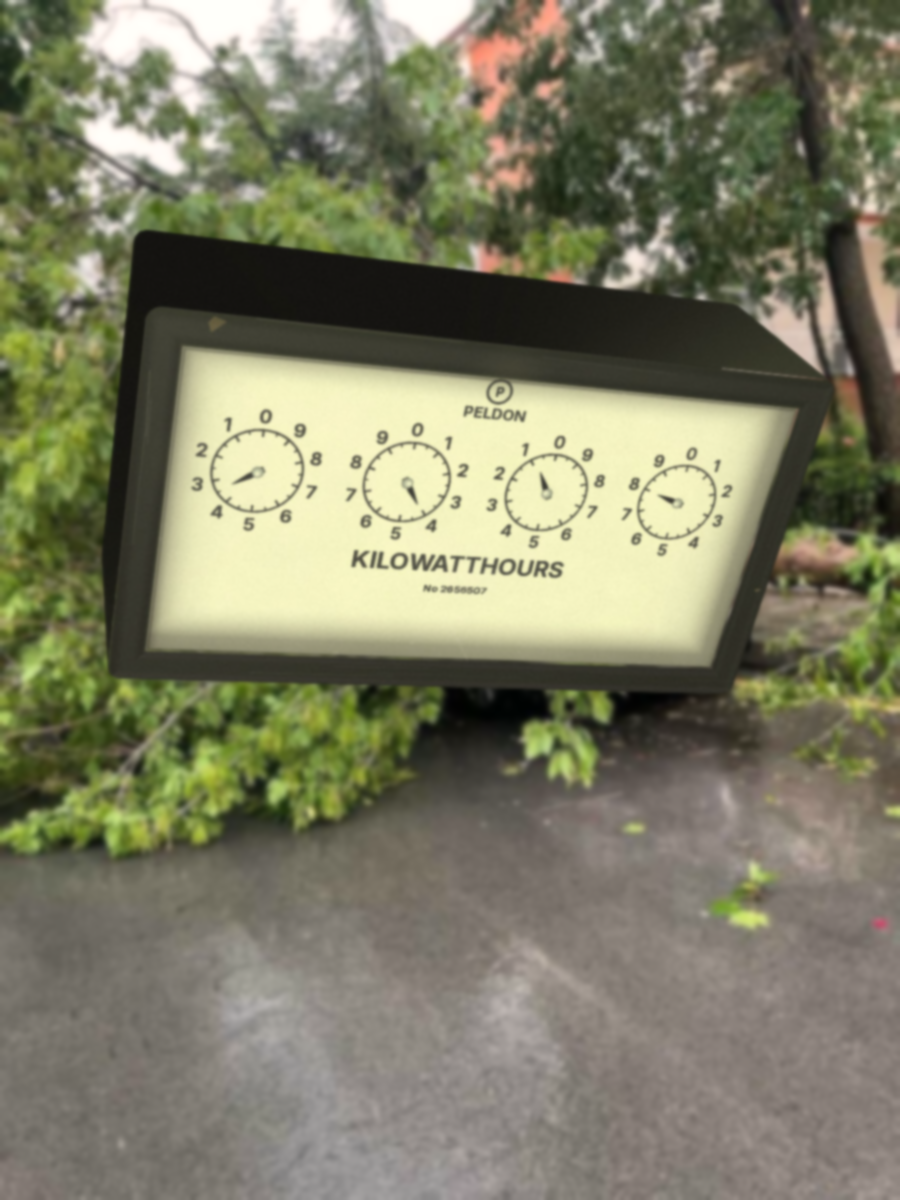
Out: 3408kWh
